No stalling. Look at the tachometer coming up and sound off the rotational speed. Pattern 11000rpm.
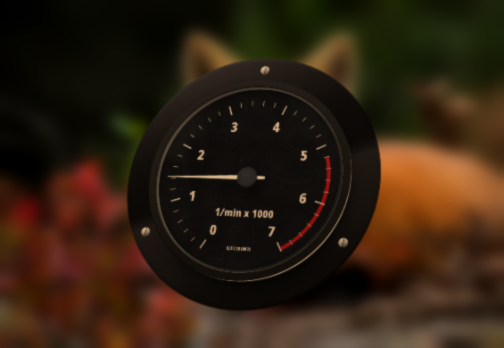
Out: 1400rpm
